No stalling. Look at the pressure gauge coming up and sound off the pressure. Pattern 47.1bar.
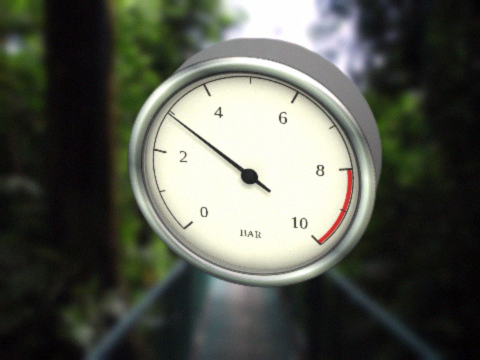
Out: 3bar
